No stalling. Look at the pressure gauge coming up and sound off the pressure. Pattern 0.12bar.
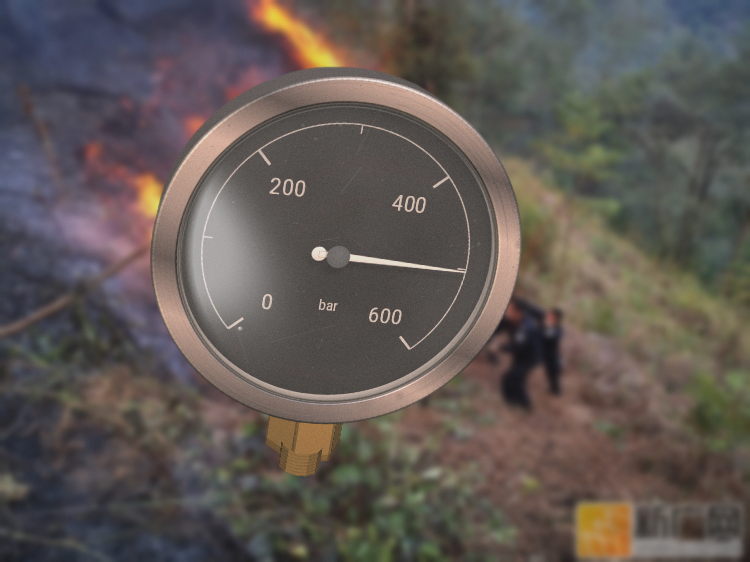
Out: 500bar
